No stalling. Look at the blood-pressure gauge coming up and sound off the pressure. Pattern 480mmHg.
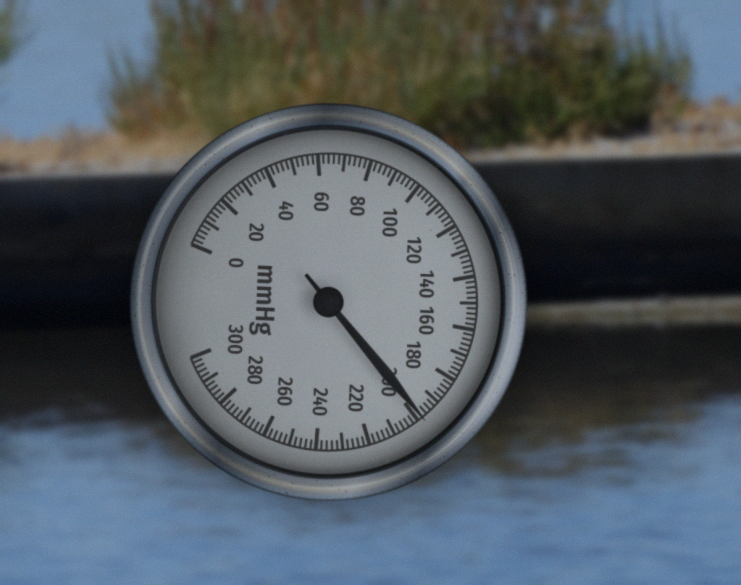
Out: 198mmHg
